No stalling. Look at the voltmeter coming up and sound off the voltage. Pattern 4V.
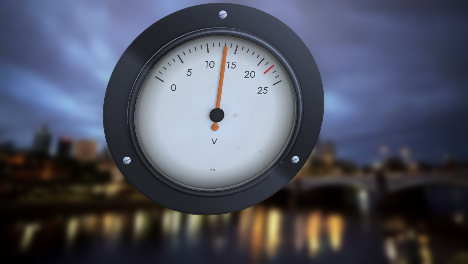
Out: 13V
